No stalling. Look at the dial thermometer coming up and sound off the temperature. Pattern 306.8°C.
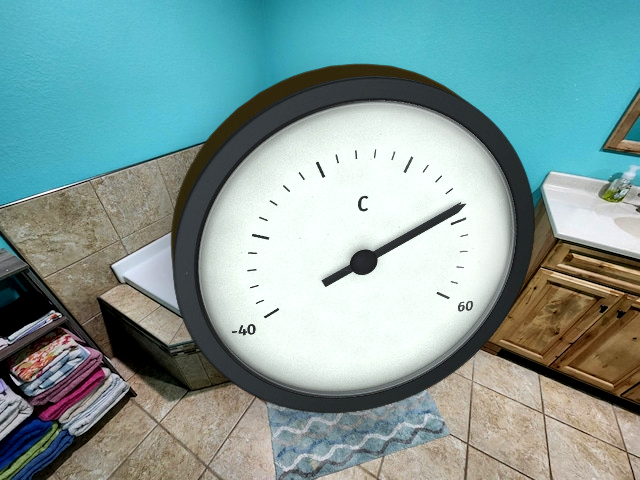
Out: 36°C
